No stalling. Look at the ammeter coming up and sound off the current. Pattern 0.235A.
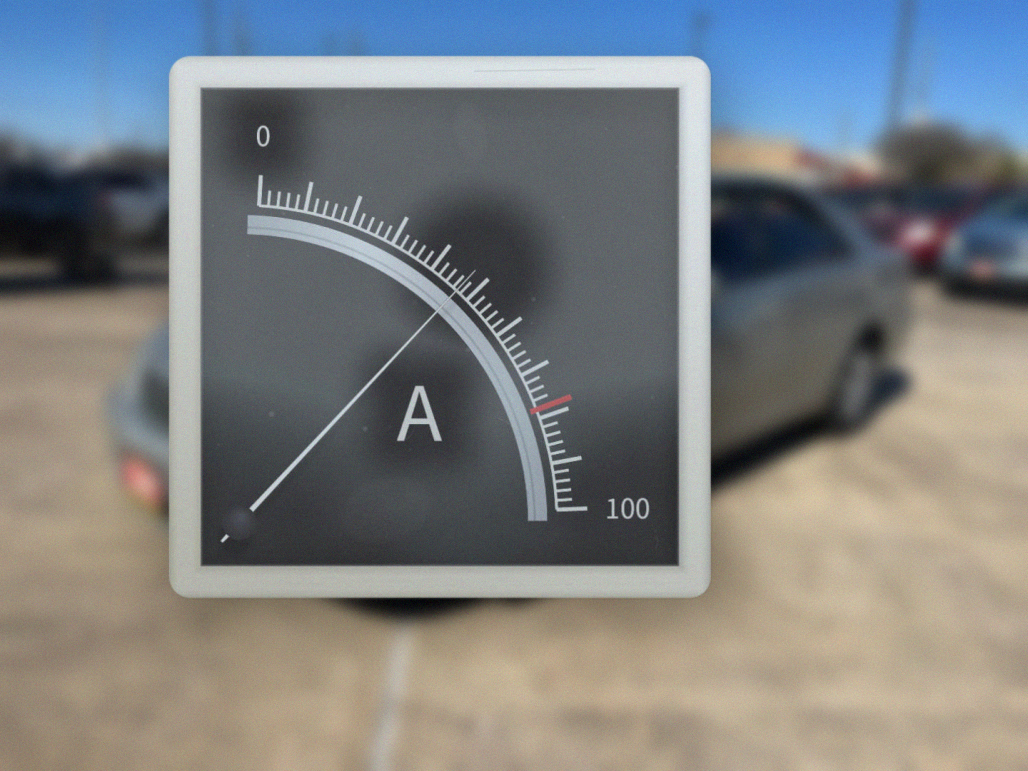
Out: 47A
